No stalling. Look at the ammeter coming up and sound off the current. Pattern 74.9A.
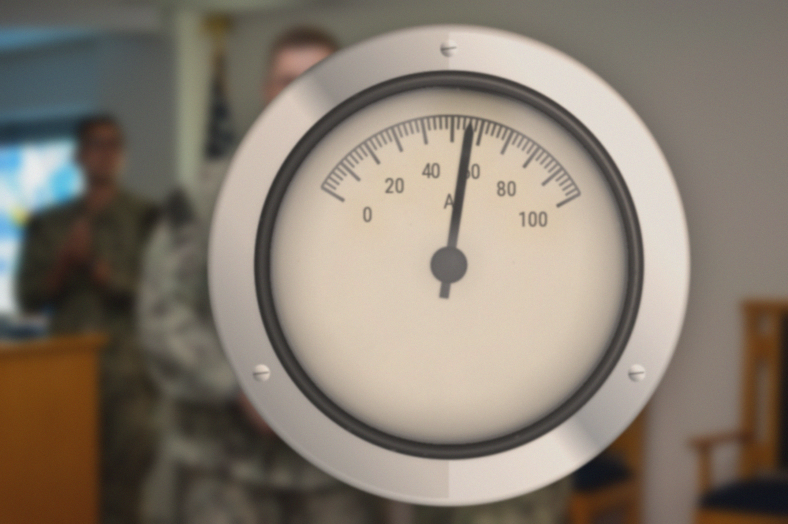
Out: 56A
